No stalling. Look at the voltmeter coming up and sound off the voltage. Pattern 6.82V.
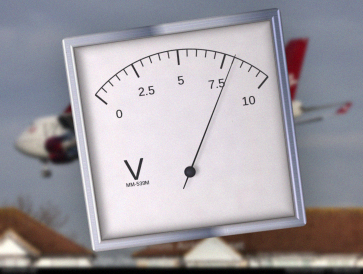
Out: 8V
